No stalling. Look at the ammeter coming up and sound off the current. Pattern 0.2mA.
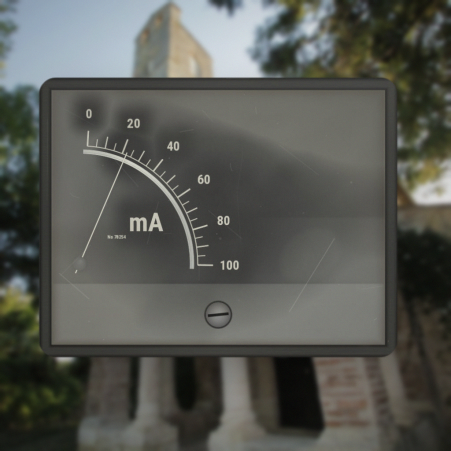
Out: 22.5mA
